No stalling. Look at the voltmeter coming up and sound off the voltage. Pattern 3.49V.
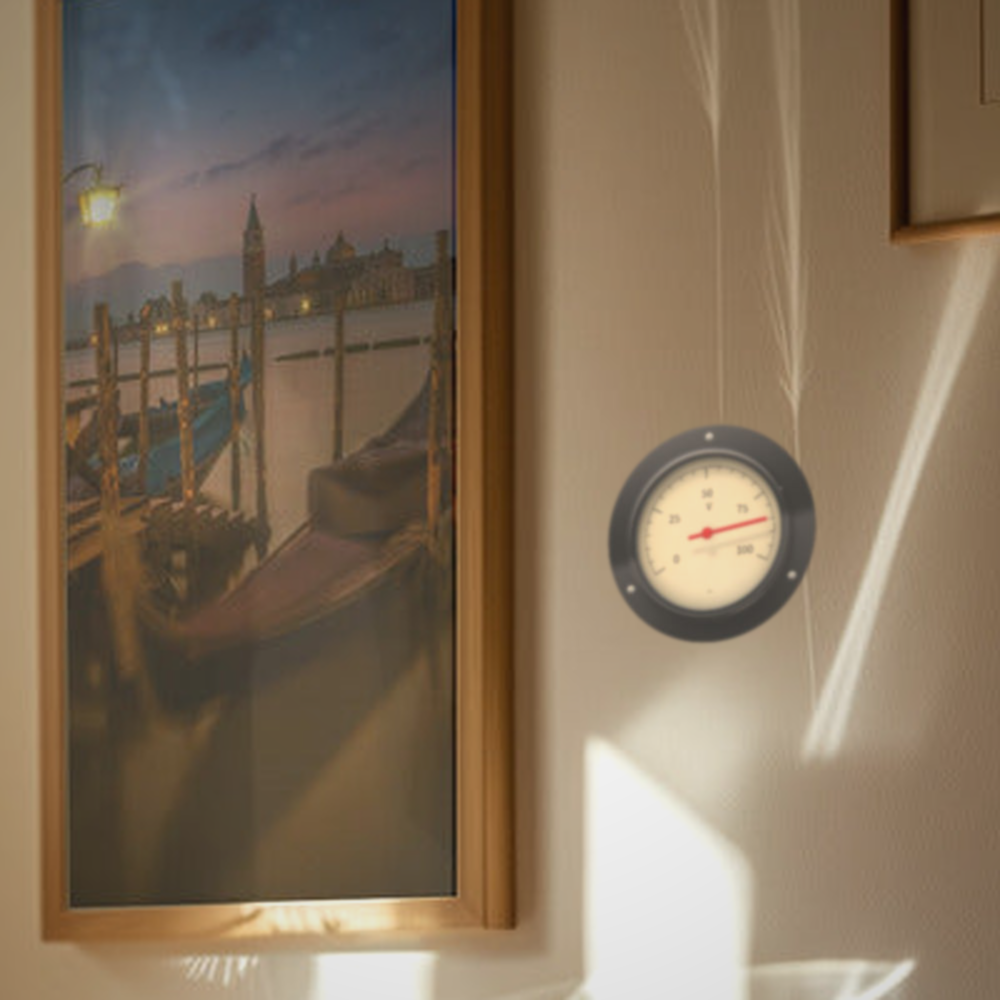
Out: 85V
